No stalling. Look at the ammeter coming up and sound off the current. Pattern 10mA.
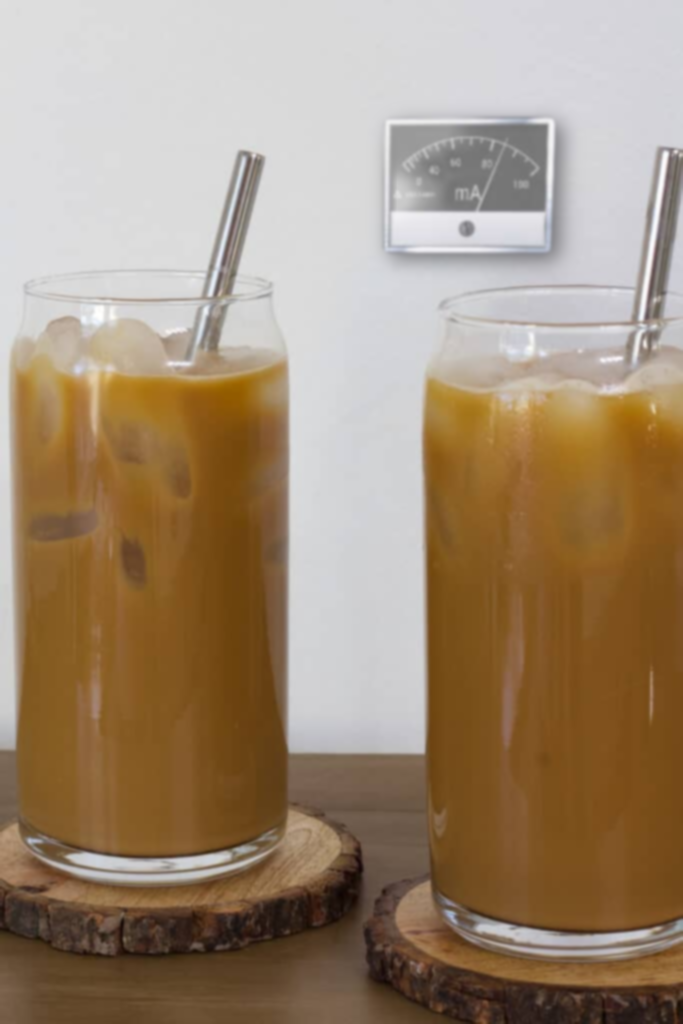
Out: 85mA
